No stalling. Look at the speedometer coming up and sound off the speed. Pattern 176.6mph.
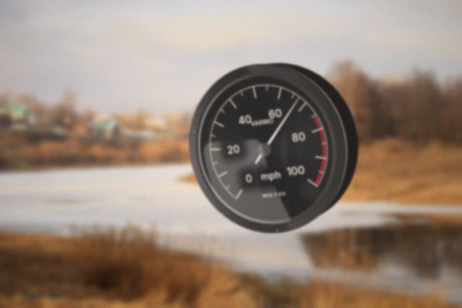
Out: 67.5mph
